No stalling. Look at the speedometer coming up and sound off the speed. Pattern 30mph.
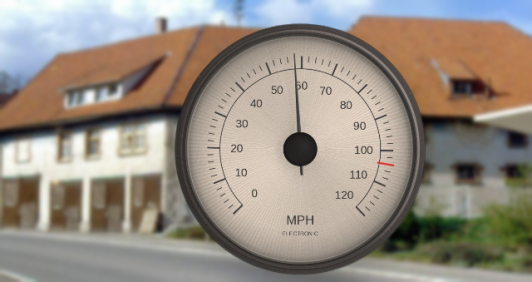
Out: 58mph
